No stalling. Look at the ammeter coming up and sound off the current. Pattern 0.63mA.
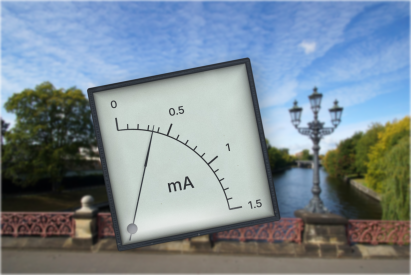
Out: 0.35mA
